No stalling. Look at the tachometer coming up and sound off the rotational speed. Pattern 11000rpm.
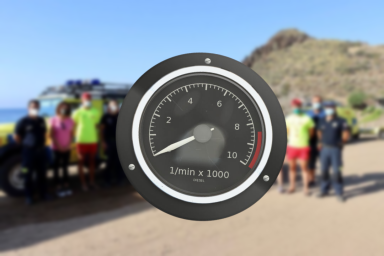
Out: 0rpm
